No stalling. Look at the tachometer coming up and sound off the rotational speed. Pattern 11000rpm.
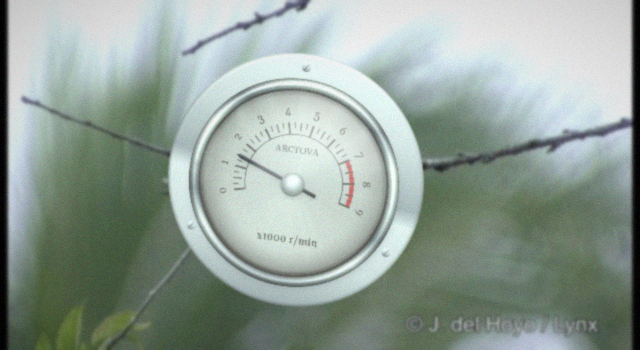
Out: 1500rpm
